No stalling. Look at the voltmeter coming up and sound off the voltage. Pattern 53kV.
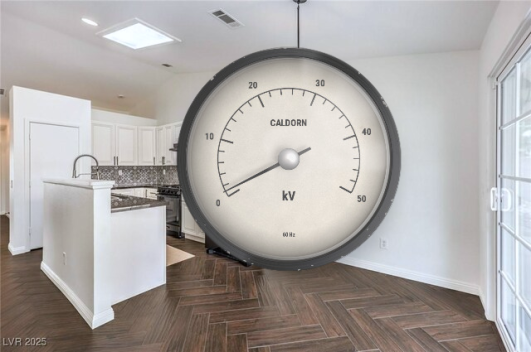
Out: 1kV
